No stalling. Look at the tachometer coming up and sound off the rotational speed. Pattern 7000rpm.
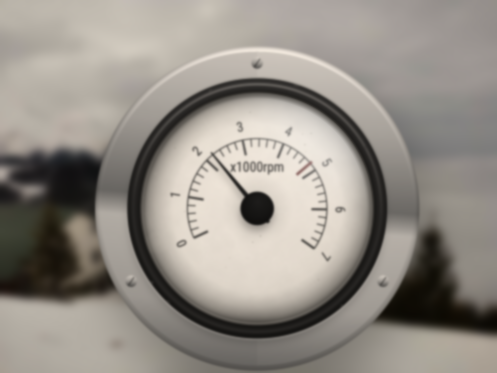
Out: 2200rpm
